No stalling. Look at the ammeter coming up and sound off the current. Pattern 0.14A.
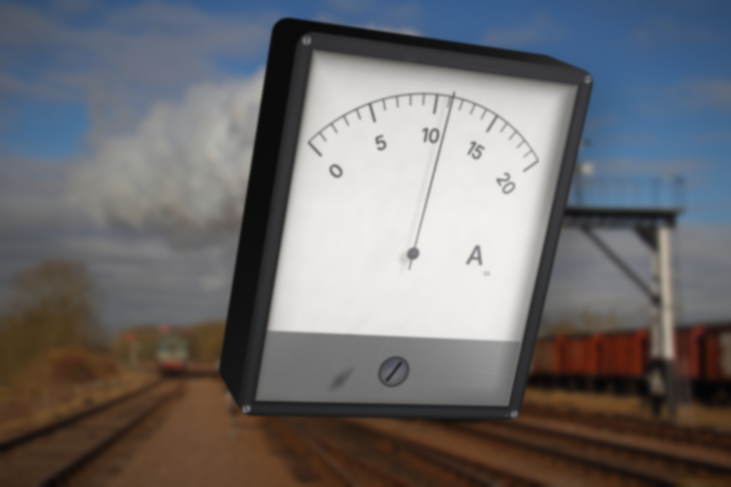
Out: 11A
